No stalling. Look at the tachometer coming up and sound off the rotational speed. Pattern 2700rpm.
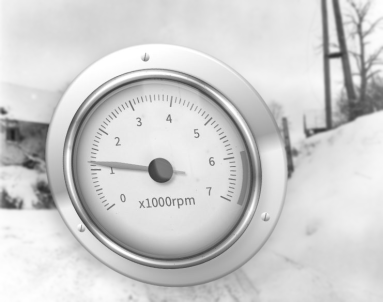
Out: 1200rpm
